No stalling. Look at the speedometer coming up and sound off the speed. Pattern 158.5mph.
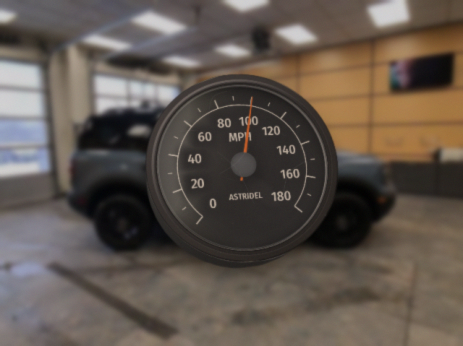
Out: 100mph
